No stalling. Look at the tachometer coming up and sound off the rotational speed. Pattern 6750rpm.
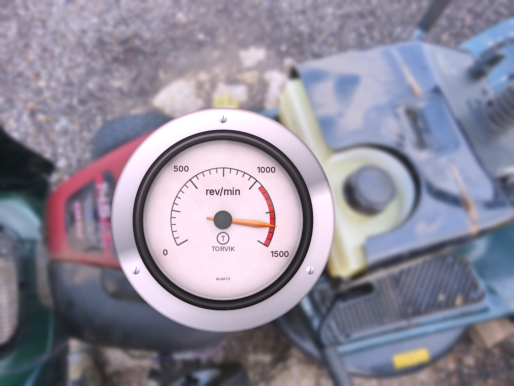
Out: 1350rpm
